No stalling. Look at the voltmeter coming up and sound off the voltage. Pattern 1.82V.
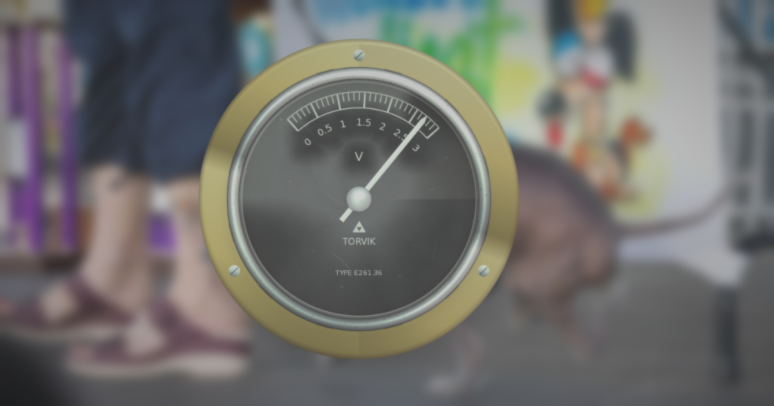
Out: 2.7V
